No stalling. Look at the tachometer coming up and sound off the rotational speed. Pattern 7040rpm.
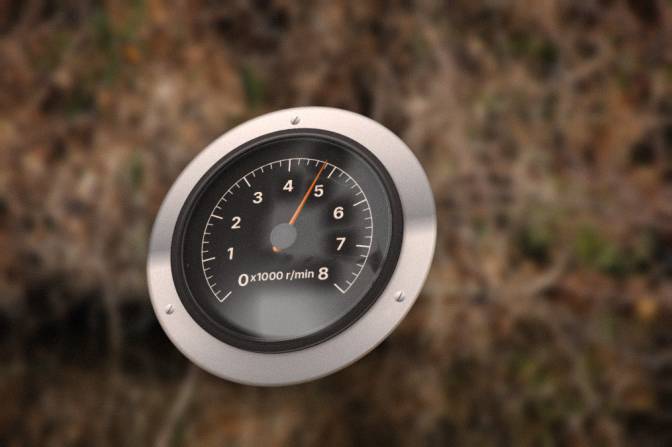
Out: 4800rpm
